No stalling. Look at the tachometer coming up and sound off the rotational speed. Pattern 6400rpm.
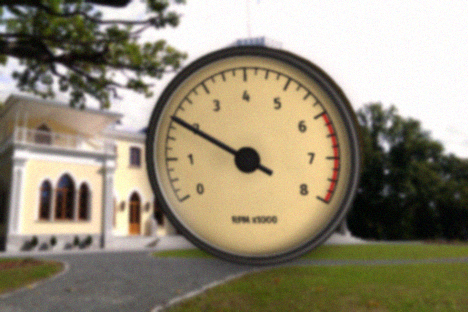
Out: 2000rpm
